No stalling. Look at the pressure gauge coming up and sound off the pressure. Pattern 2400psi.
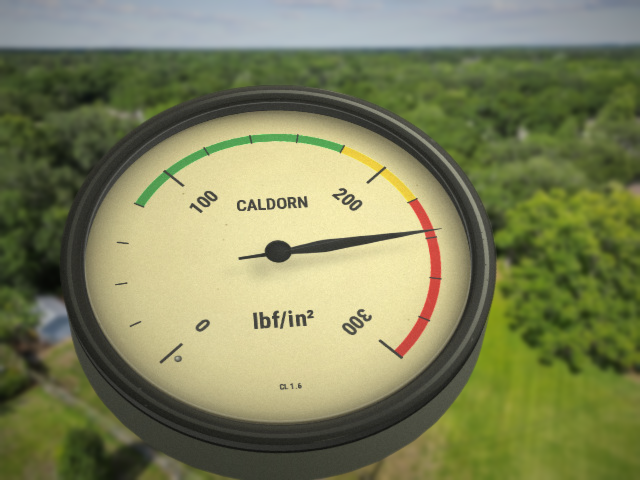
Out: 240psi
